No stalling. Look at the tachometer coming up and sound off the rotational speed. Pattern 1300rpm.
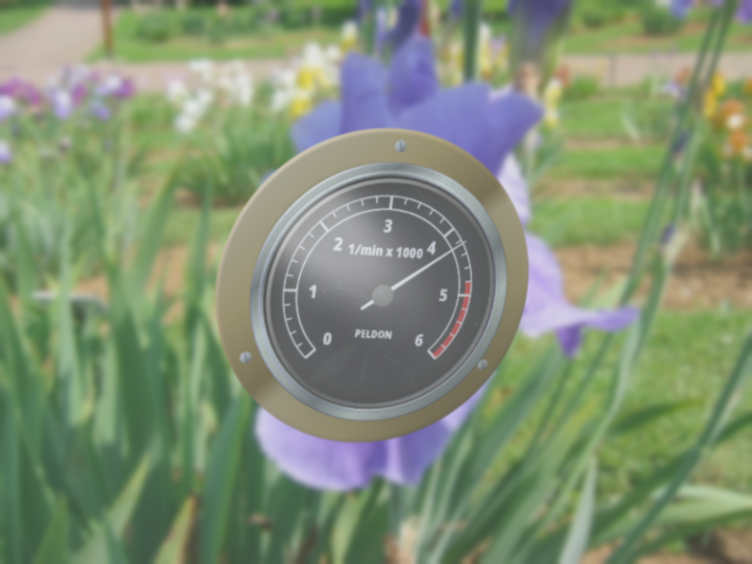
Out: 4200rpm
